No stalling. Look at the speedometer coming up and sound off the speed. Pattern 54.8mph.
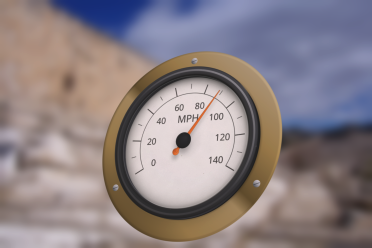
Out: 90mph
